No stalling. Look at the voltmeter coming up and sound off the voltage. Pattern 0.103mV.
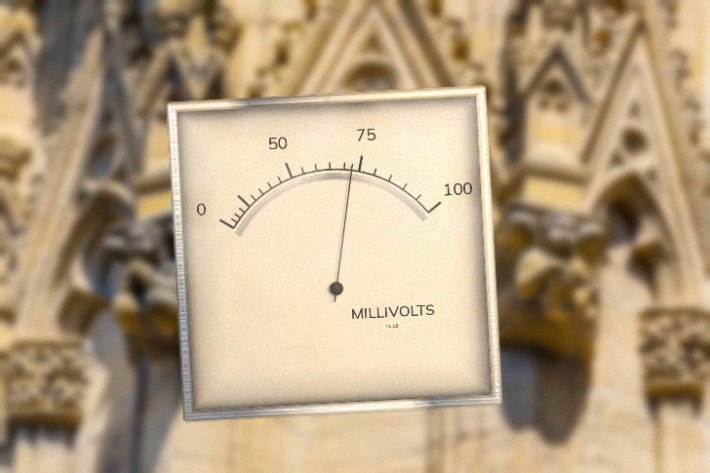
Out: 72.5mV
